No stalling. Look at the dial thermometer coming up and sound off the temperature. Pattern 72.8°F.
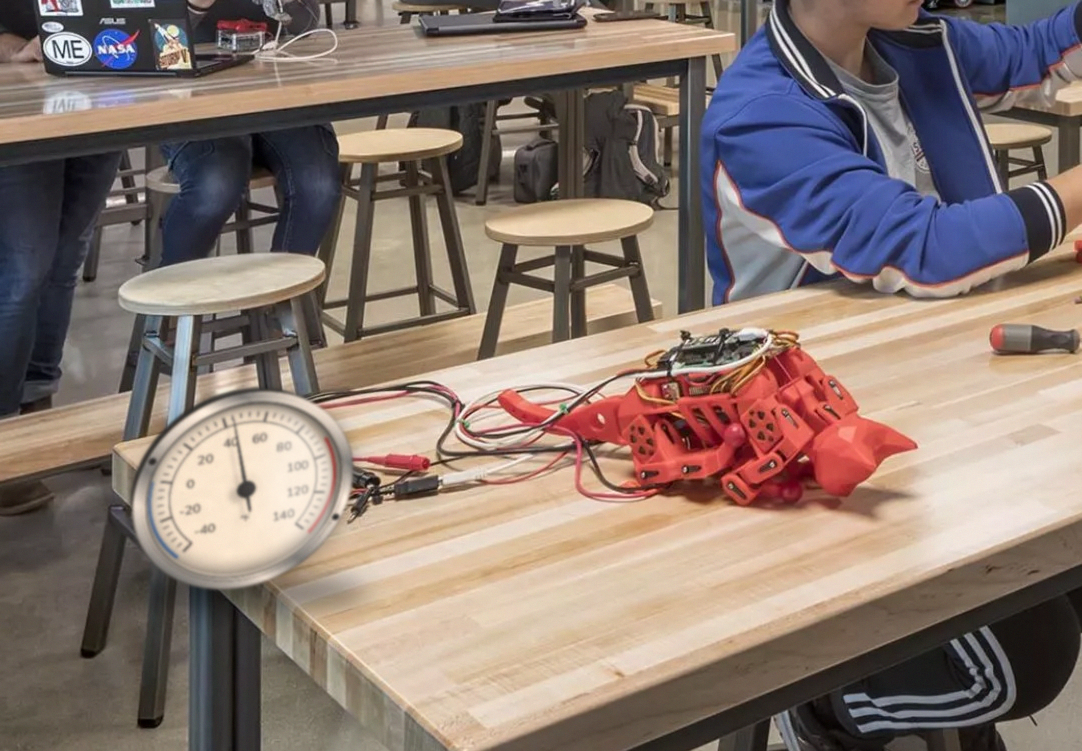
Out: 44°F
